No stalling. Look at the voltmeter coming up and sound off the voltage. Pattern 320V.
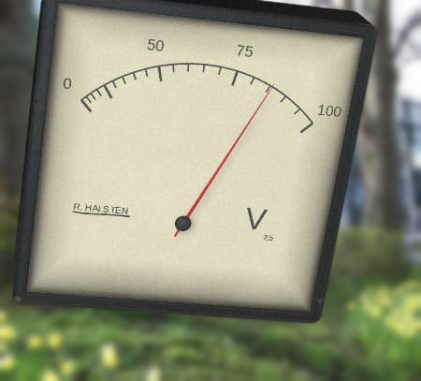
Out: 85V
